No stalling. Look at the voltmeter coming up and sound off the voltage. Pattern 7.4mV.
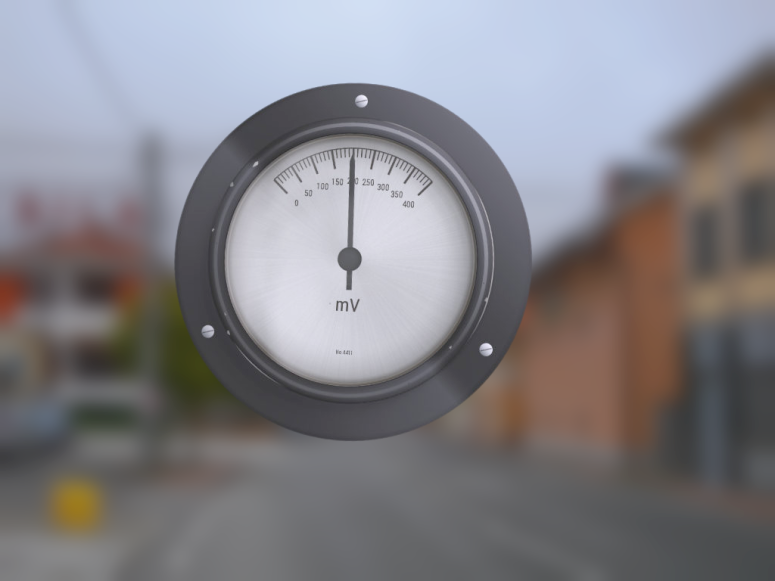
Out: 200mV
